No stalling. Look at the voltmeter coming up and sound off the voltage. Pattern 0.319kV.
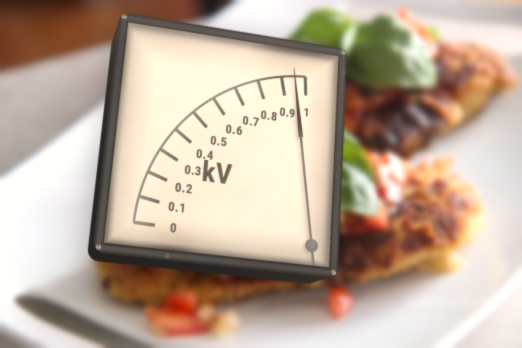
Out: 0.95kV
